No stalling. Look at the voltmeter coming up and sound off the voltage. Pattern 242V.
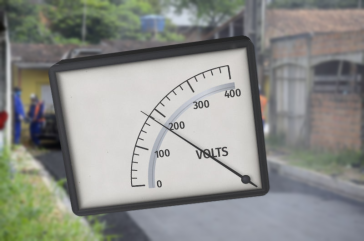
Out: 180V
